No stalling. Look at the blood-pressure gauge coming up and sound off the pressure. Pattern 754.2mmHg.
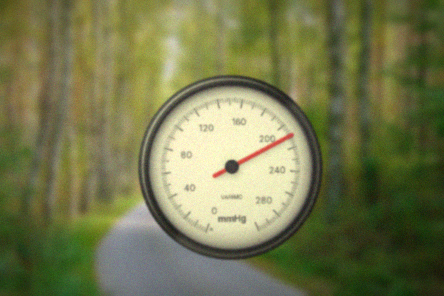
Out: 210mmHg
